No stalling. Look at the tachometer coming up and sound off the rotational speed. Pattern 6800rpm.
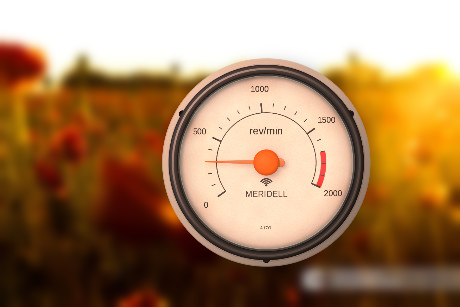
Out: 300rpm
